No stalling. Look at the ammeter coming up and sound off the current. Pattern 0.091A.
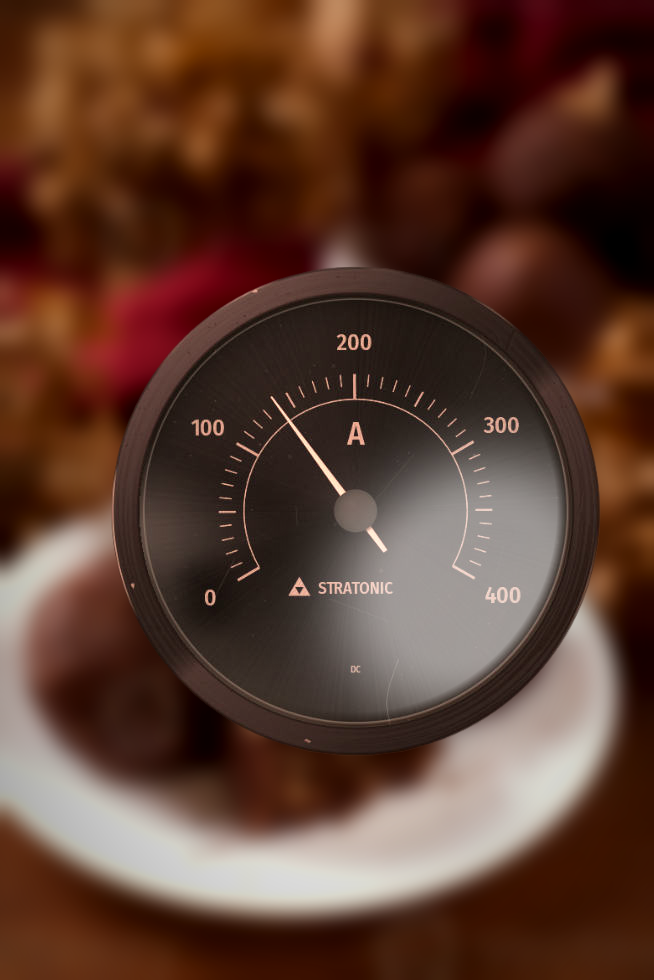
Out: 140A
